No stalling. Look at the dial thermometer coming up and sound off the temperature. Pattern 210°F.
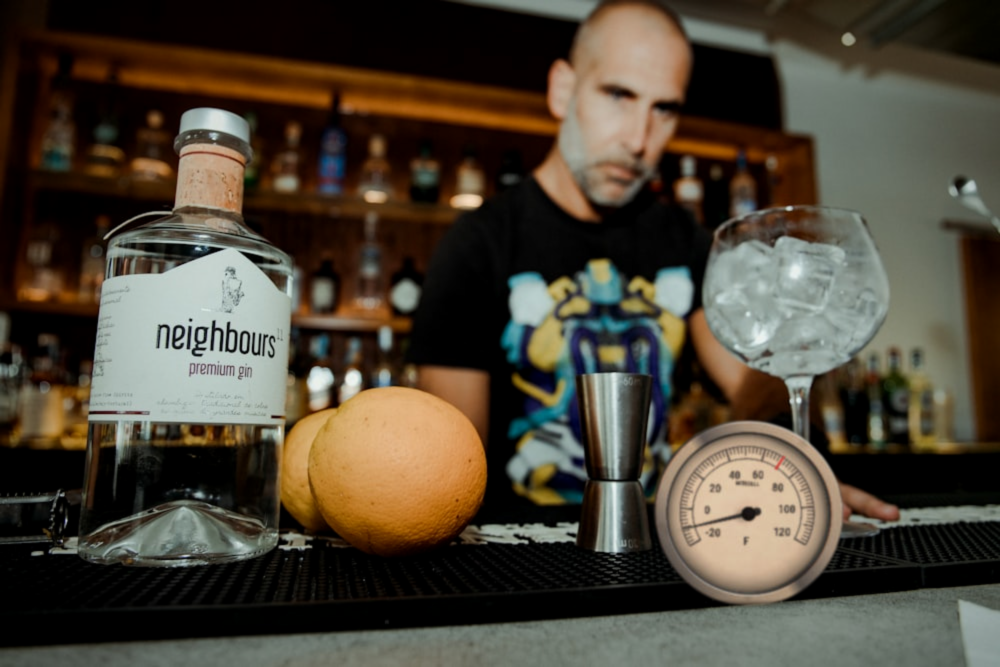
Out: -10°F
